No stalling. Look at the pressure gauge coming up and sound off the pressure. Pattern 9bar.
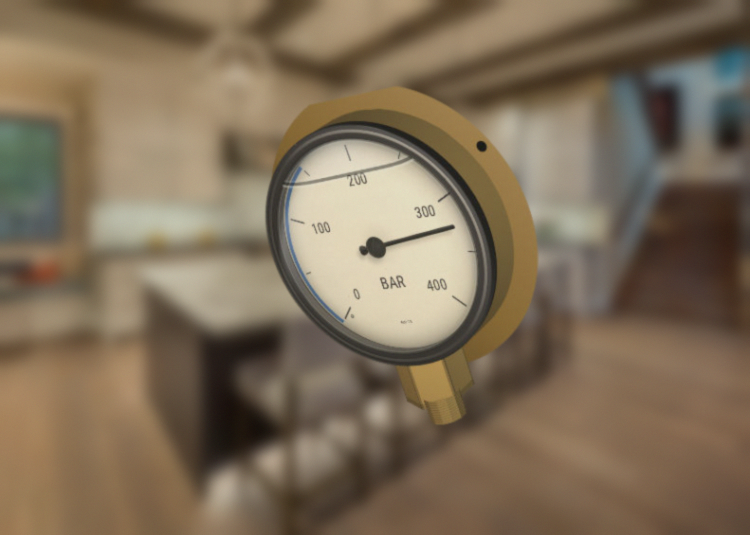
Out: 325bar
